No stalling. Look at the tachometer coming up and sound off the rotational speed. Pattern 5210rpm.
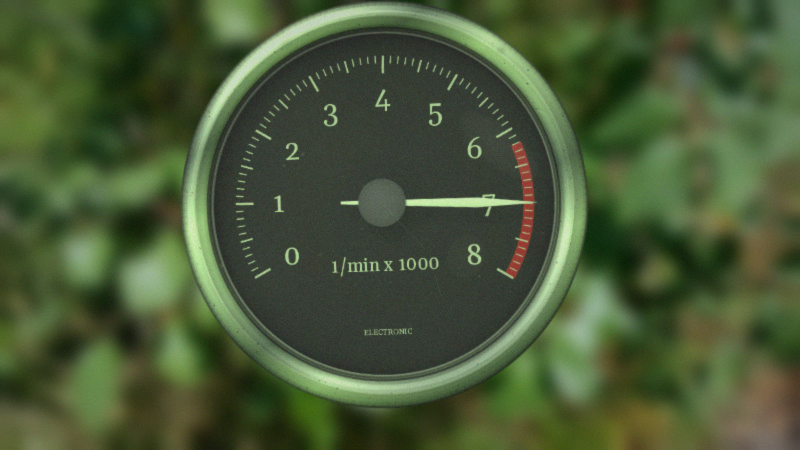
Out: 7000rpm
